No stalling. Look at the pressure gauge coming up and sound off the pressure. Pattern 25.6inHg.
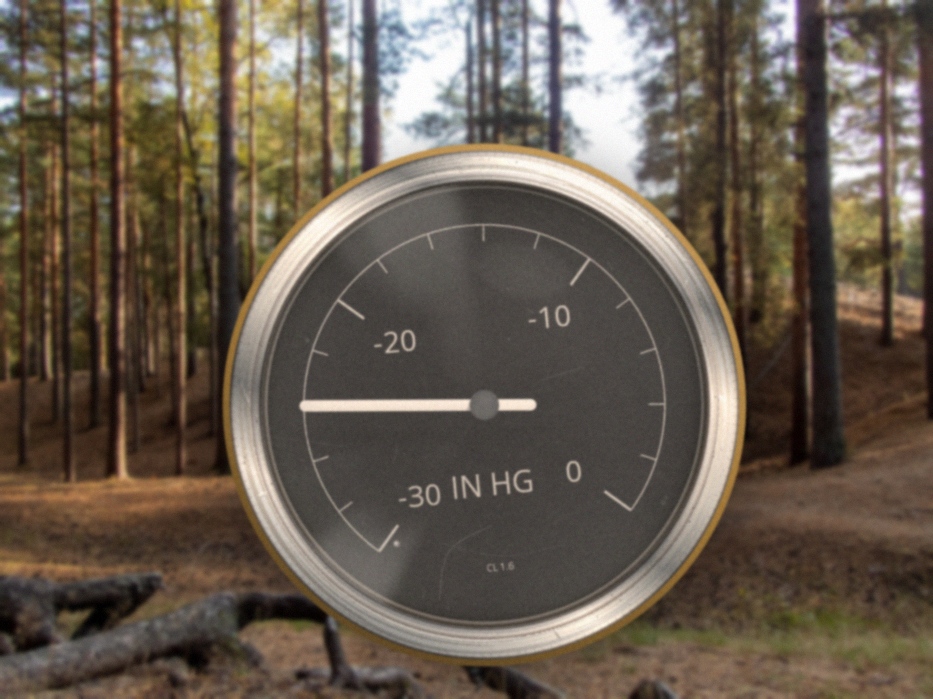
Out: -24inHg
